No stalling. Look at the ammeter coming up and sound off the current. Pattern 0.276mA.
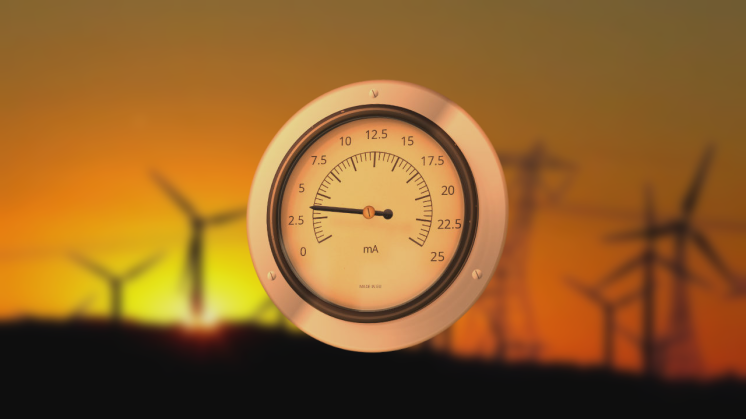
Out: 3.5mA
